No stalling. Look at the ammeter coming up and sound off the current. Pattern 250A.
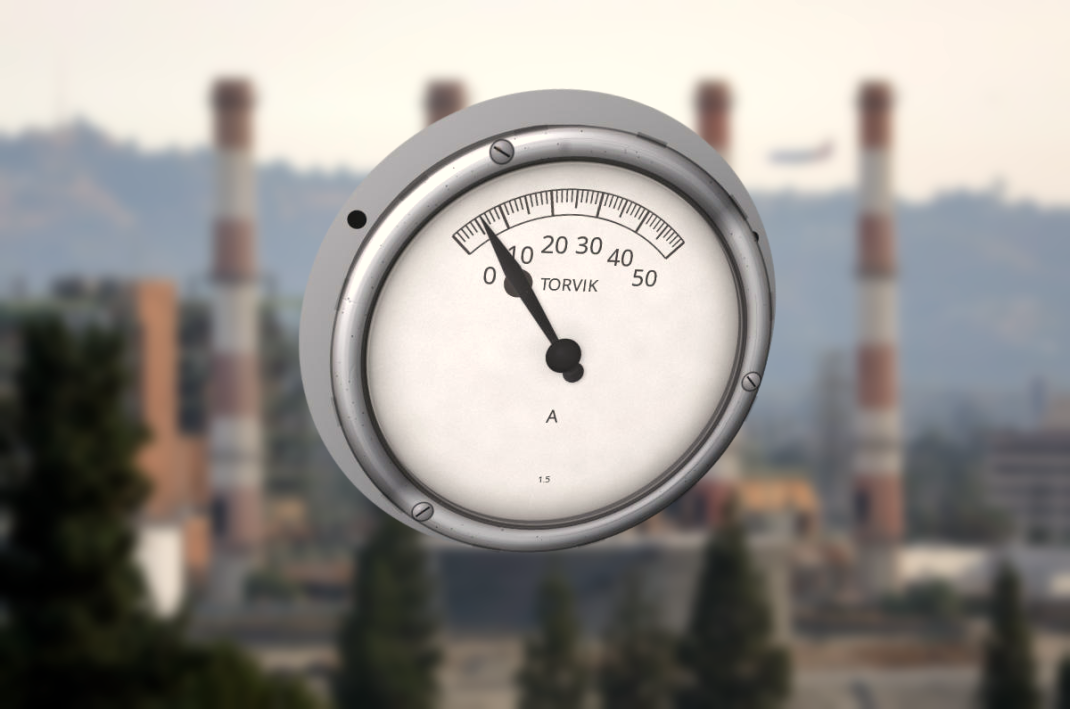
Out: 6A
